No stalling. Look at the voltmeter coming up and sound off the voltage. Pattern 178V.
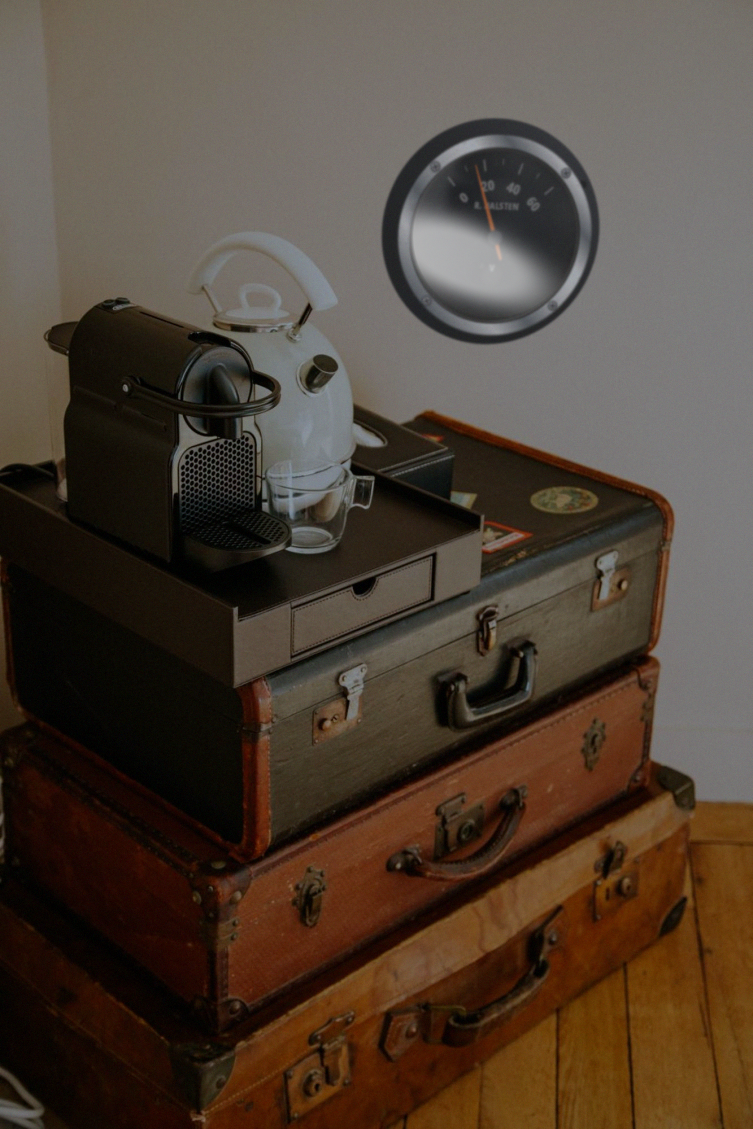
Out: 15V
